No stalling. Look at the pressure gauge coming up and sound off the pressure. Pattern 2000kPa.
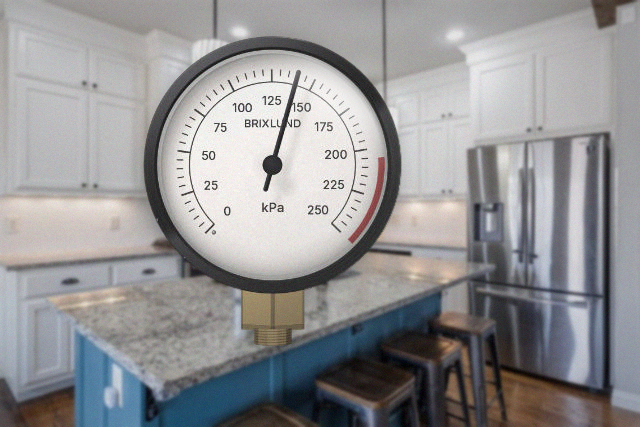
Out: 140kPa
